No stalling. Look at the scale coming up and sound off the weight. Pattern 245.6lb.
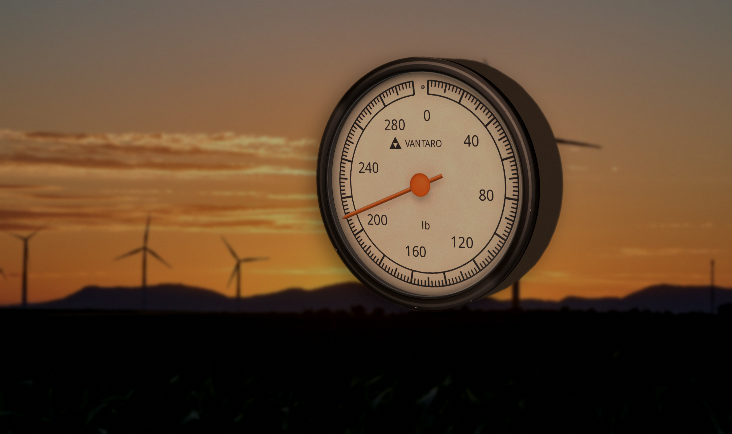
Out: 210lb
